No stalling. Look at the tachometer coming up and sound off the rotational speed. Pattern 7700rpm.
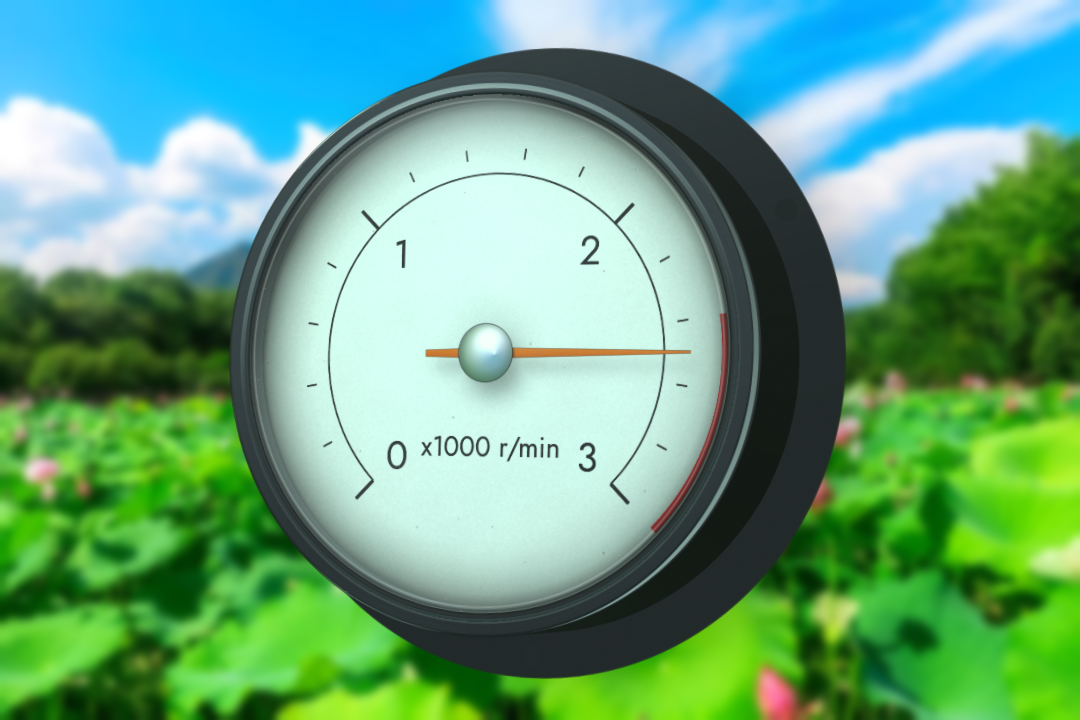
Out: 2500rpm
